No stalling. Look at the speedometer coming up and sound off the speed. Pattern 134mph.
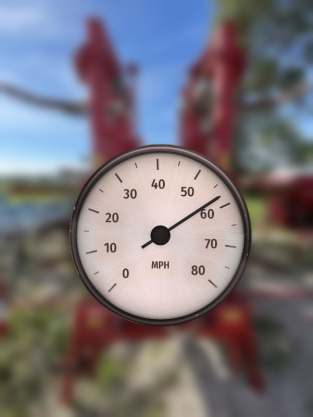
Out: 57.5mph
